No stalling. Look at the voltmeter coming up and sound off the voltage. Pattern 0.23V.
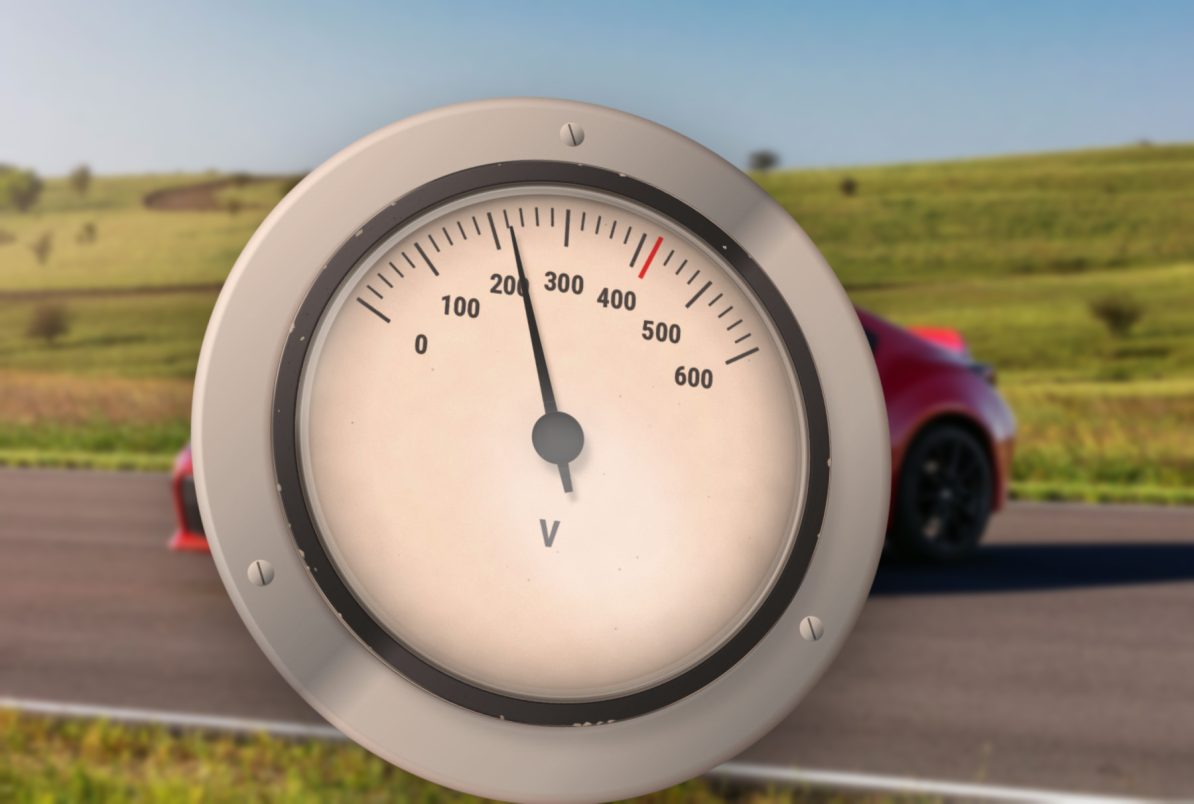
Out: 220V
